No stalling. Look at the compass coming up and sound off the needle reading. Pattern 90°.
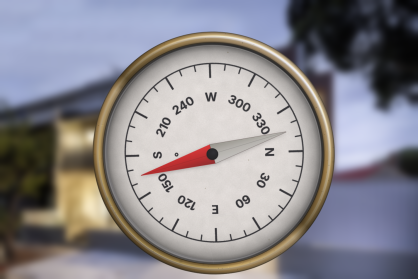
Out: 165°
